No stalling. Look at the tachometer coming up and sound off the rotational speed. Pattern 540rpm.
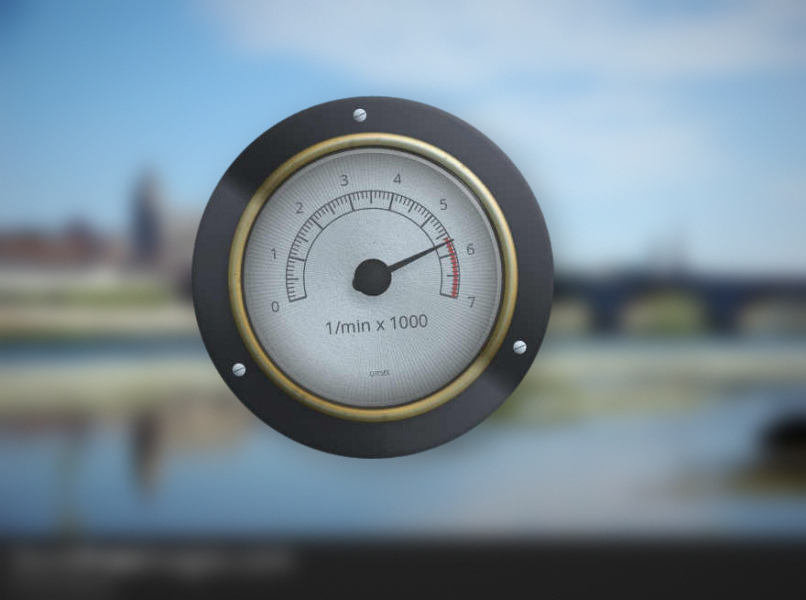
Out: 5700rpm
